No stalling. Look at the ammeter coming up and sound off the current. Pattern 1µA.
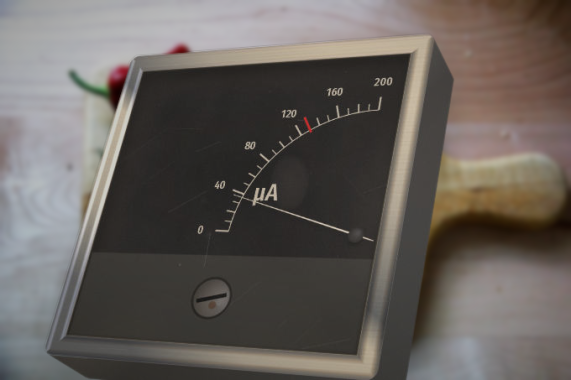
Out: 35µA
